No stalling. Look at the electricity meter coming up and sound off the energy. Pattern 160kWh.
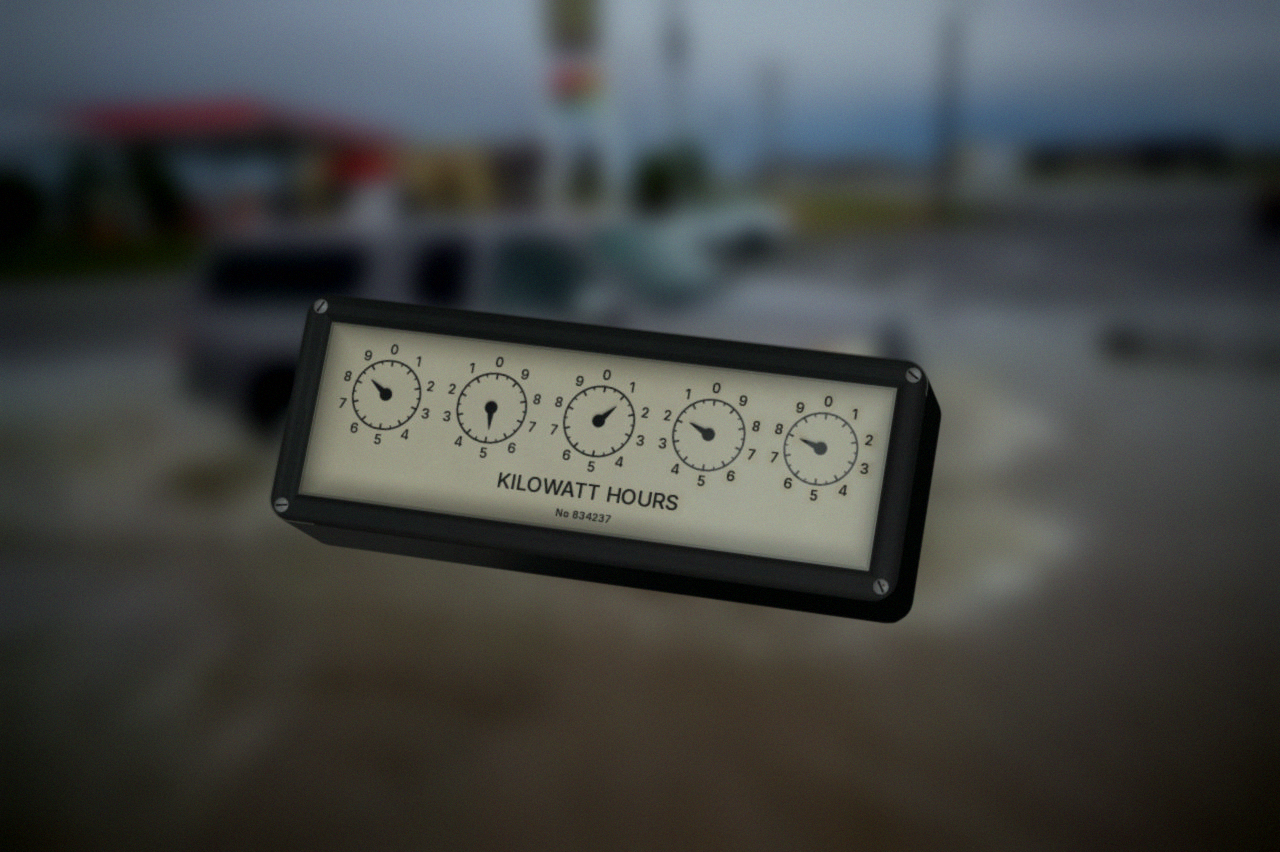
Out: 85118kWh
